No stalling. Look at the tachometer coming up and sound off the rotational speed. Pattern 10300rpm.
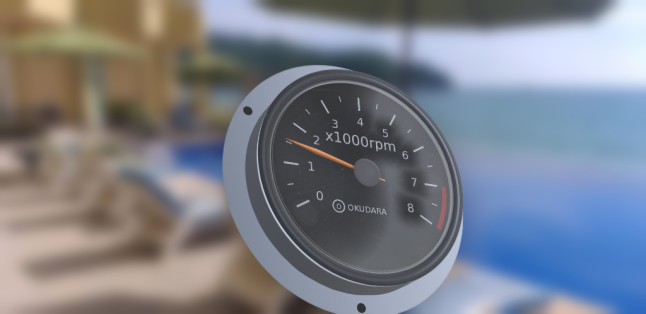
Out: 1500rpm
